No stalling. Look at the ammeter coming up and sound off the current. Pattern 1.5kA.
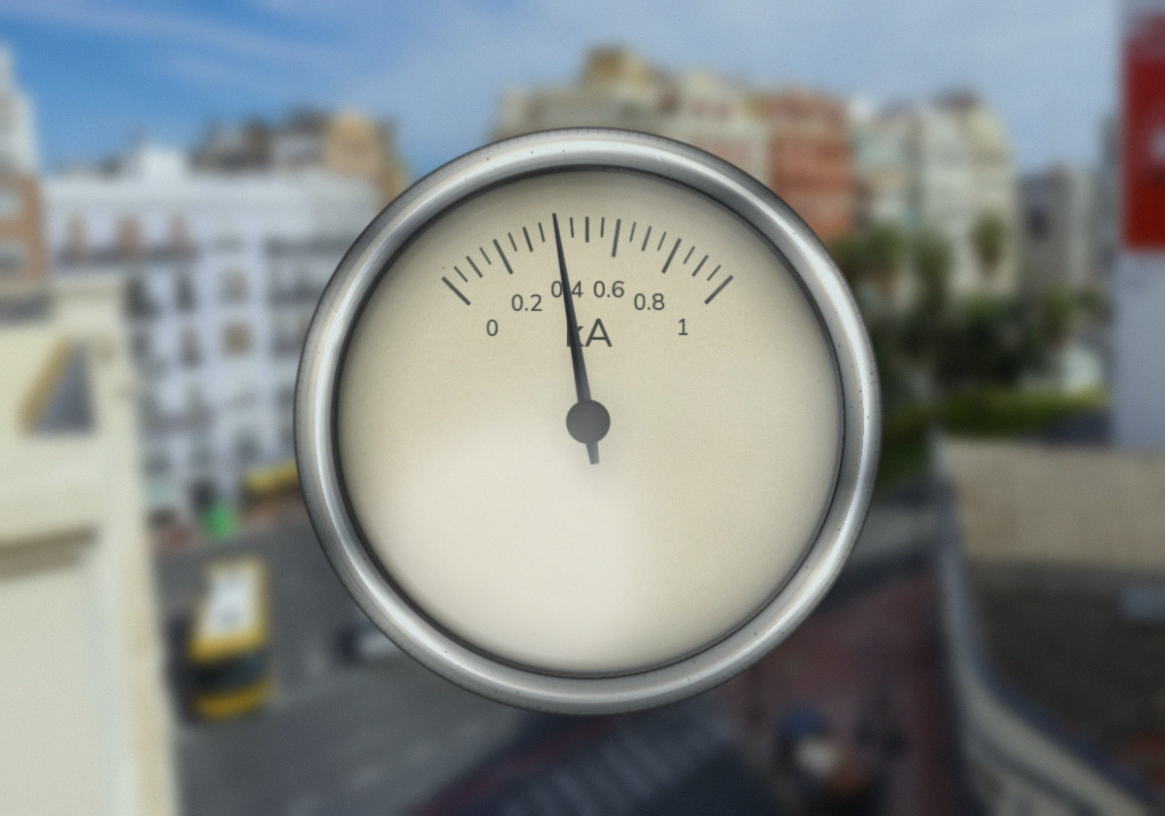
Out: 0.4kA
